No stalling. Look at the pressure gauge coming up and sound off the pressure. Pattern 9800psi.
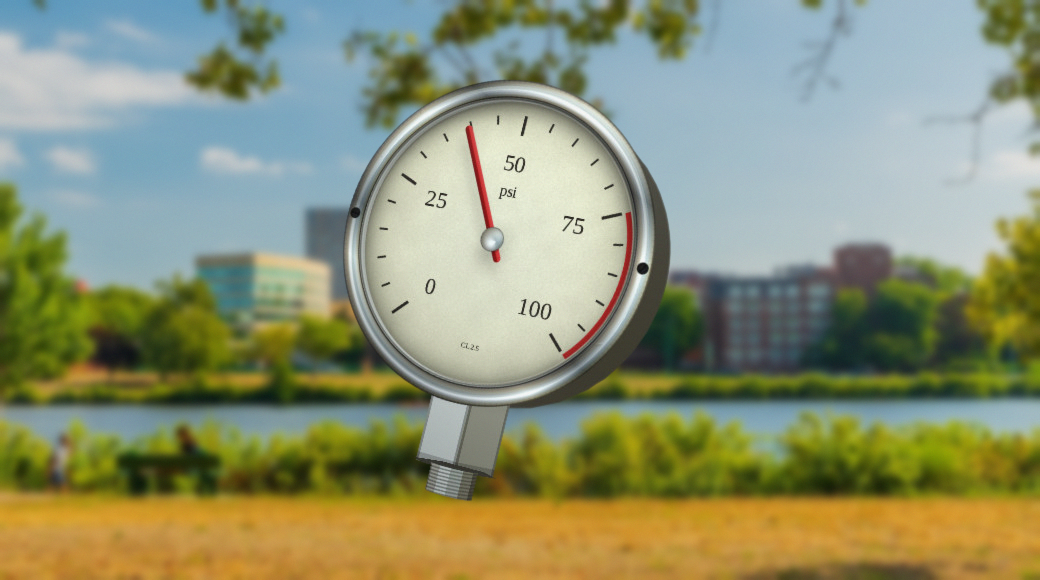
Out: 40psi
